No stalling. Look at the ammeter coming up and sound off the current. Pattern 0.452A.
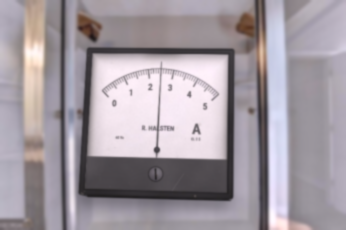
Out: 2.5A
